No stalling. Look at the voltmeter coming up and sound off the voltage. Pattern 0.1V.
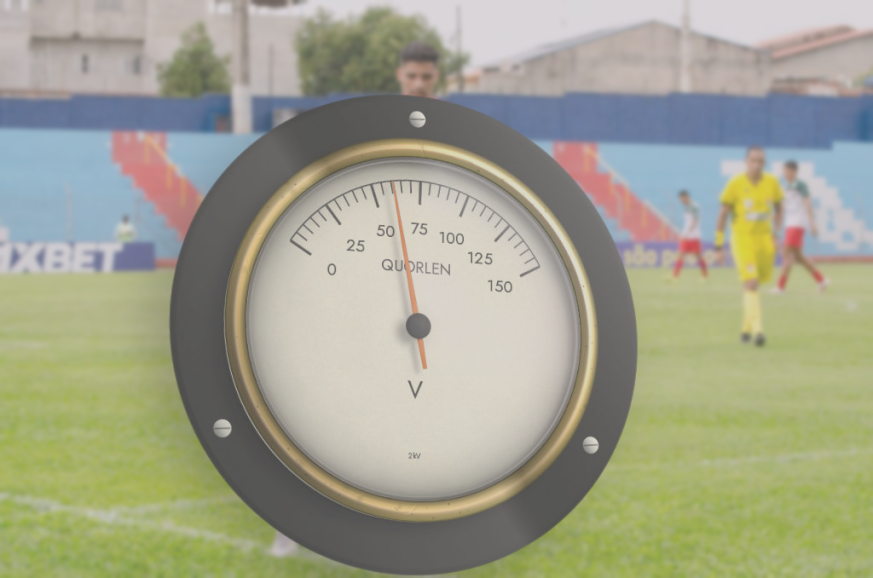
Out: 60V
